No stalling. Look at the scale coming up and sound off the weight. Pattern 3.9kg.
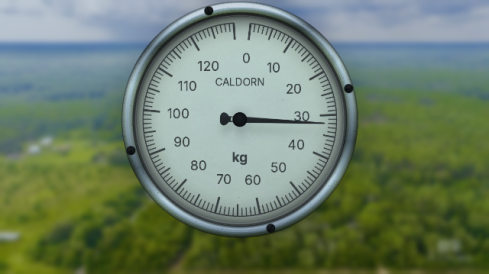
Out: 32kg
